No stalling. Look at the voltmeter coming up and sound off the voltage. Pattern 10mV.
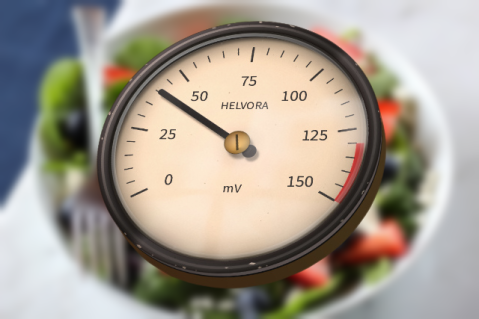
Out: 40mV
